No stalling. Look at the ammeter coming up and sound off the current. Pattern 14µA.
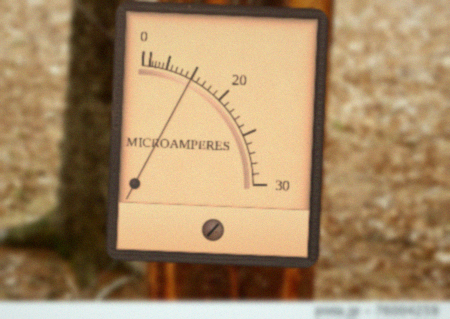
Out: 15µA
